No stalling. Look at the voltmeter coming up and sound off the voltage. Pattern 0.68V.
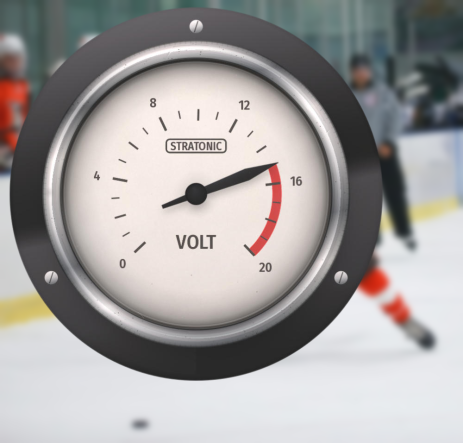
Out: 15V
